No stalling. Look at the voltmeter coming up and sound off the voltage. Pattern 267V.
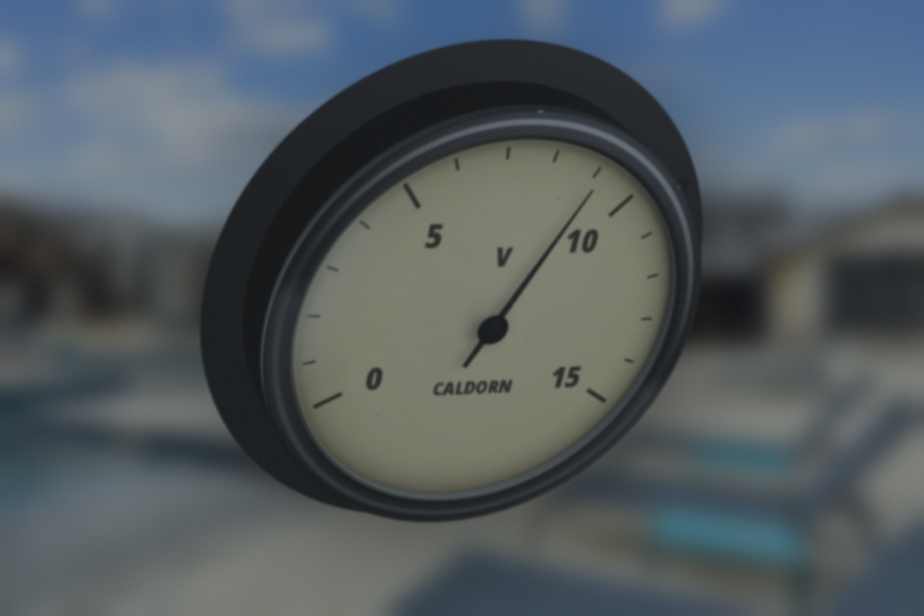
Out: 9V
